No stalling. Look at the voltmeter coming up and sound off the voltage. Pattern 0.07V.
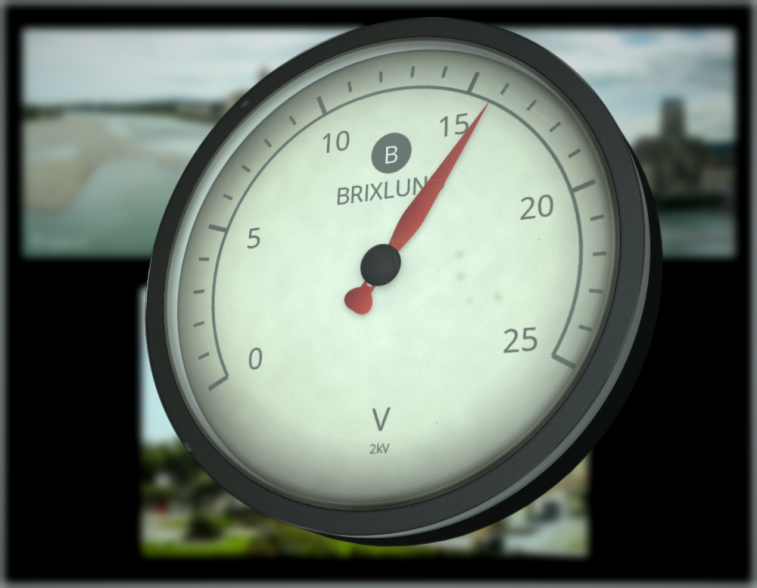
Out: 16V
